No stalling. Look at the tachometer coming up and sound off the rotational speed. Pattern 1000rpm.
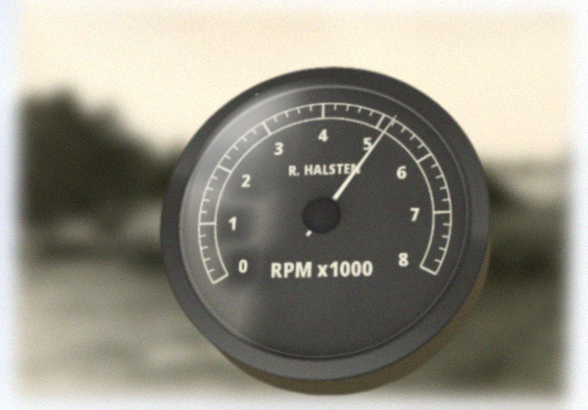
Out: 5200rpm
